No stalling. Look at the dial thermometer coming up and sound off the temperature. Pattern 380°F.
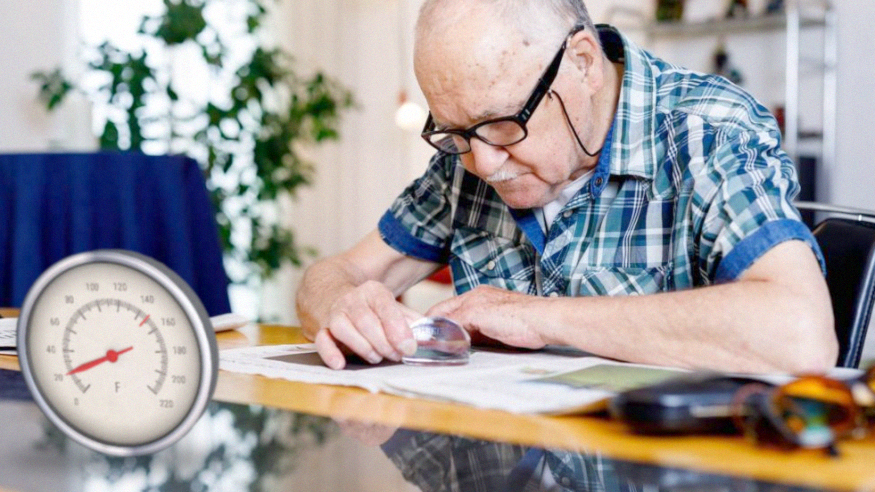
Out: 20°F
